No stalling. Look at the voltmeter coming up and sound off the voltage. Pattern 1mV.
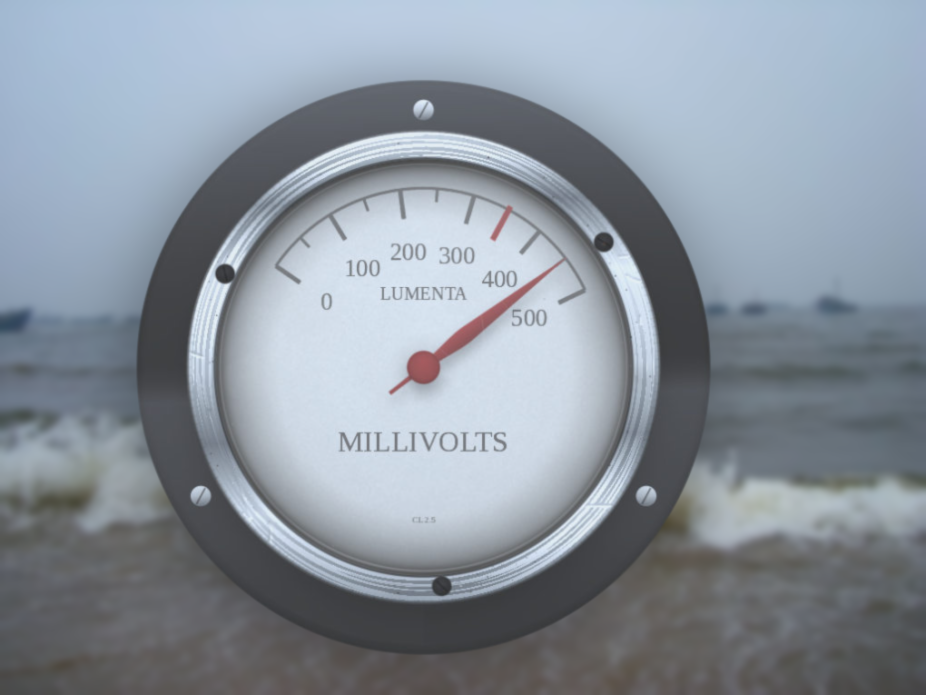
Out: 450mV
